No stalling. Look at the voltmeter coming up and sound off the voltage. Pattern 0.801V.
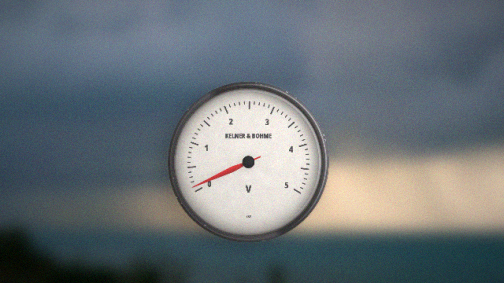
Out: 0.1V
